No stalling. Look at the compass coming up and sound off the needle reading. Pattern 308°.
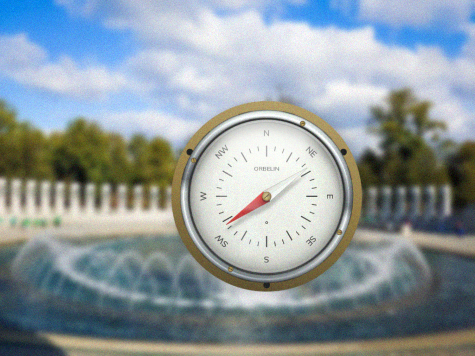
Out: 235°
